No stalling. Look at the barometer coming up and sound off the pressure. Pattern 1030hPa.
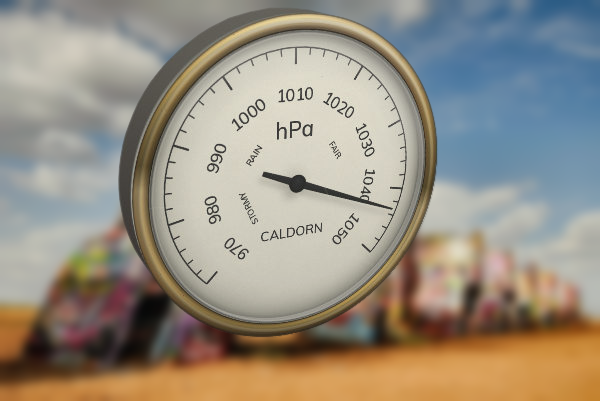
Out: 1043hPa
